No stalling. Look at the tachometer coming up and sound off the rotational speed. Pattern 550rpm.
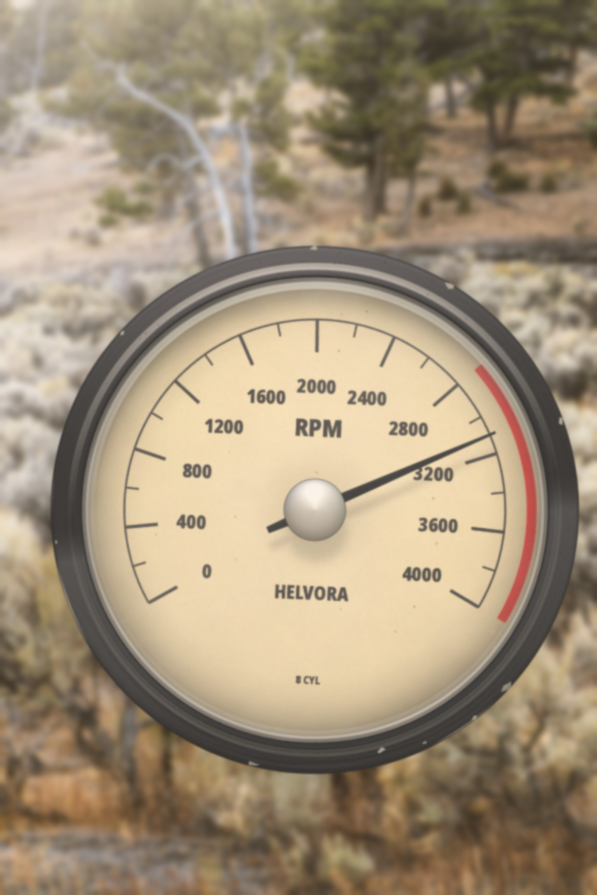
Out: 3100rpm
